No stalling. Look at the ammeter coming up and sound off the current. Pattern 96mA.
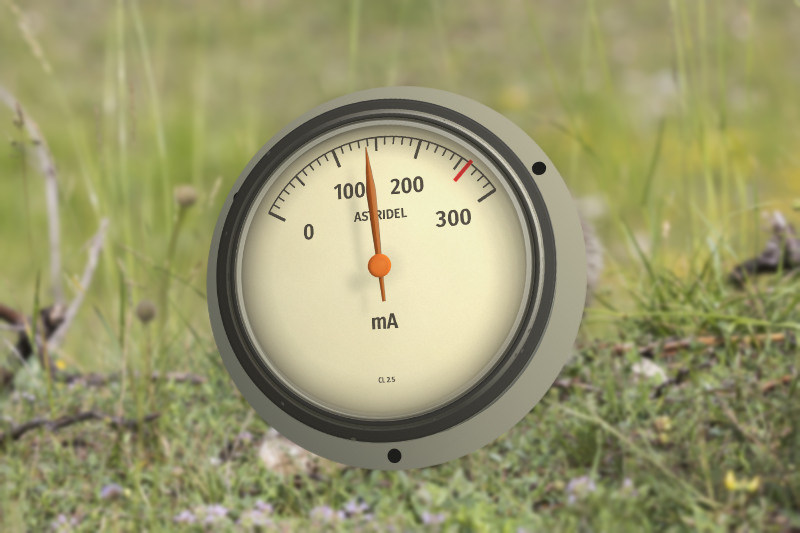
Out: 140mA
